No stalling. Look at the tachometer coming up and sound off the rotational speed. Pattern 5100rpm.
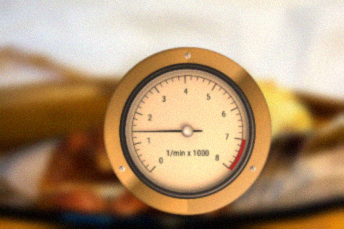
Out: 1400rpm
